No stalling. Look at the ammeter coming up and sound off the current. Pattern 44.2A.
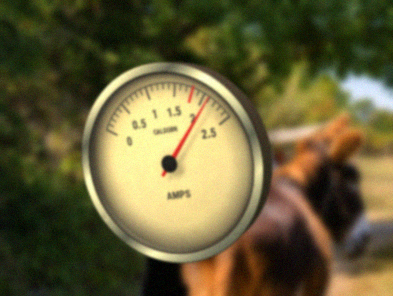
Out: 2.1A
